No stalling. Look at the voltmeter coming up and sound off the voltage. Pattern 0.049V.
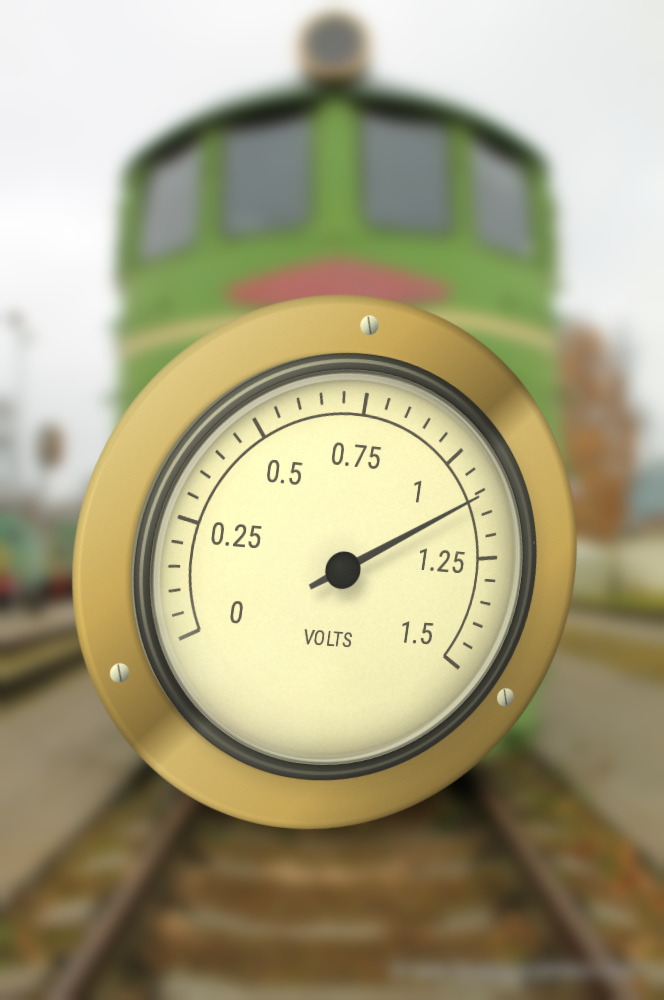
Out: 1.1V
